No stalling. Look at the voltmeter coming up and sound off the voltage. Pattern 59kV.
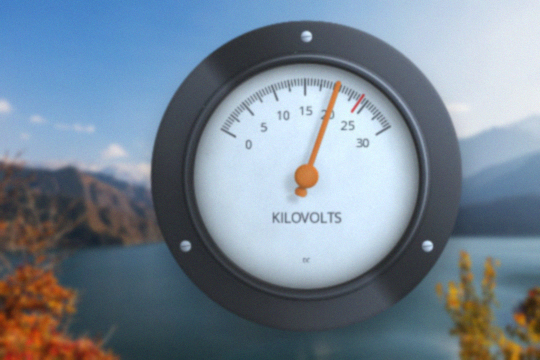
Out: 20kV
